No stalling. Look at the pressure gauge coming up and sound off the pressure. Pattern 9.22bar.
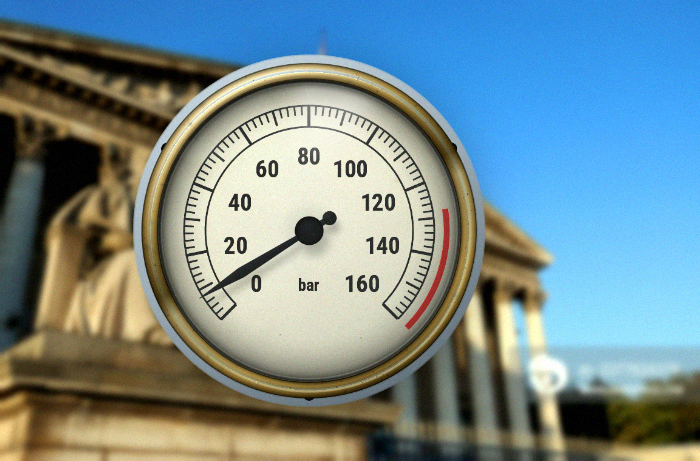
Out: 8bar
